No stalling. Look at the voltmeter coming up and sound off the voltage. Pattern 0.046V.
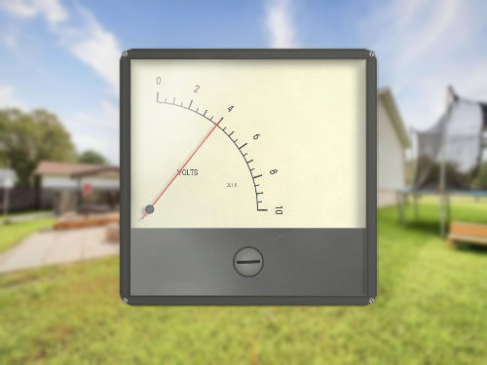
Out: 4V
